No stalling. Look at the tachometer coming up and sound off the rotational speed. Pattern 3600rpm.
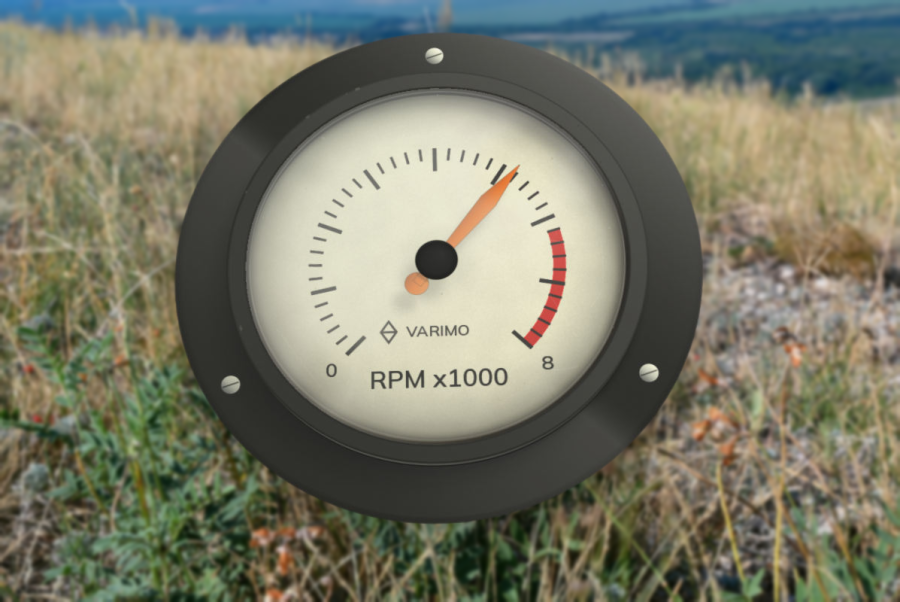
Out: 5200rpm
